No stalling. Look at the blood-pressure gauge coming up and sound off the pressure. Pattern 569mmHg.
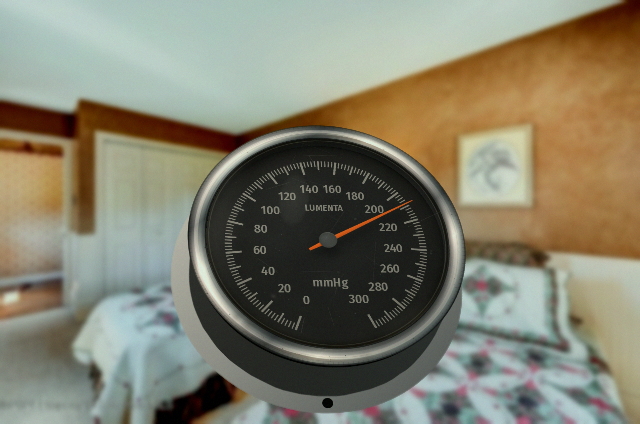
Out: 210mmHg
